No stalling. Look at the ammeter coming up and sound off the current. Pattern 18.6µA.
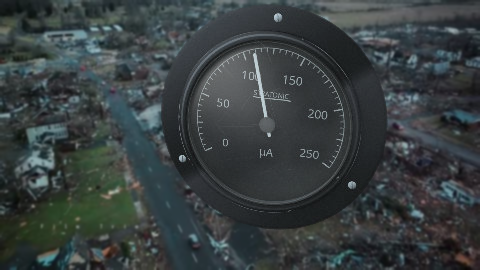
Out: 110µA
